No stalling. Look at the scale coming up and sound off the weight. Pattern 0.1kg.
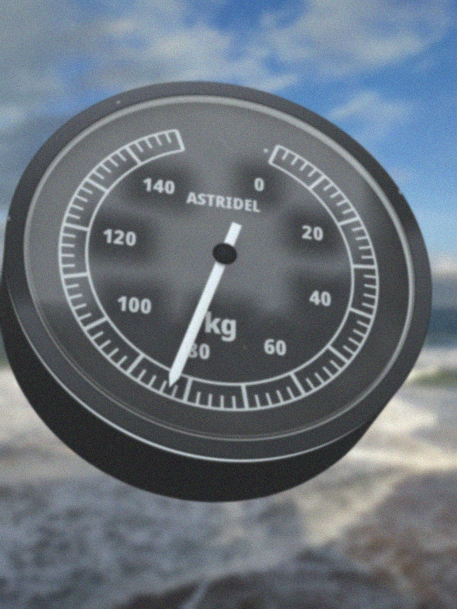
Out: 83kg
